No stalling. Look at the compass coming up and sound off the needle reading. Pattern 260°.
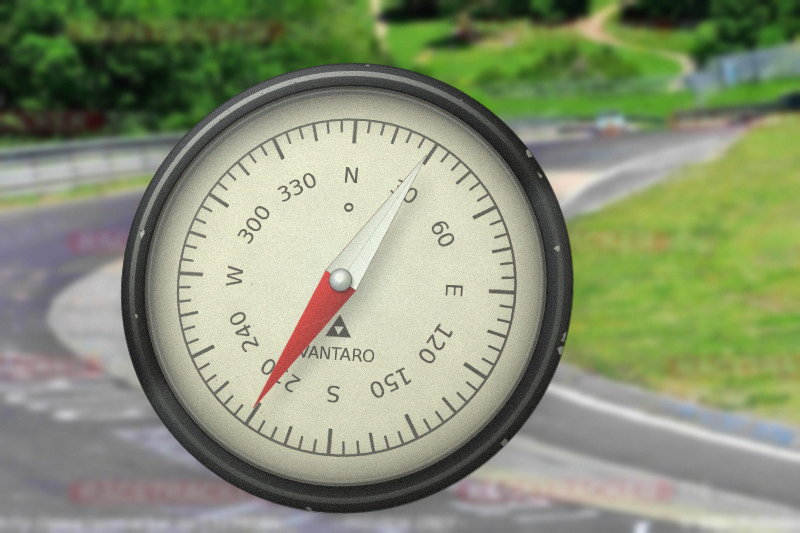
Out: 210°
